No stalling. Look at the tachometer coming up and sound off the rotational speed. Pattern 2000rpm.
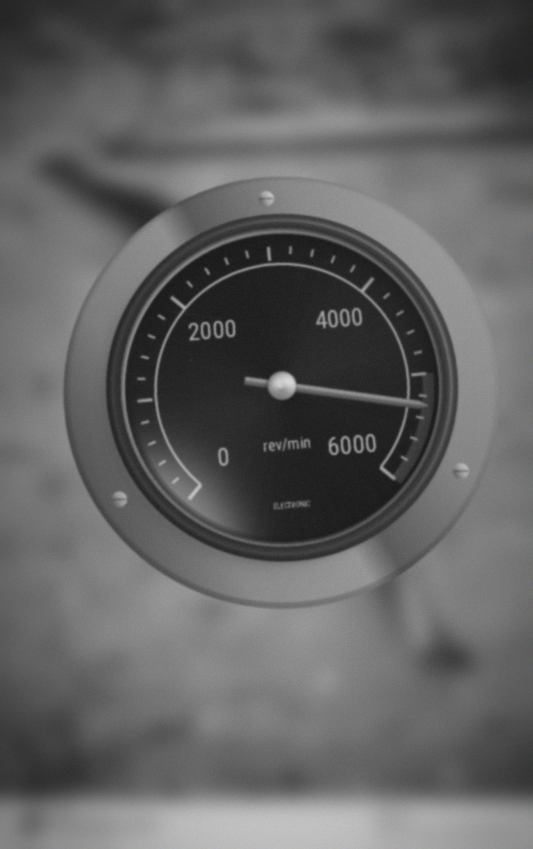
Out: 5300rpm
